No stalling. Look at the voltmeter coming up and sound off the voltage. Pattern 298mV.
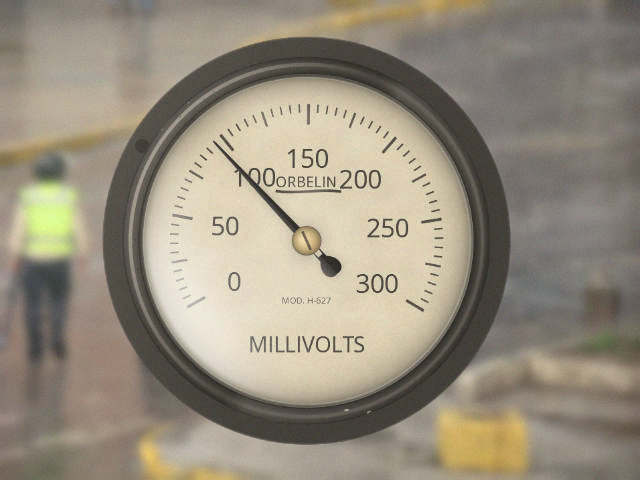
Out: 95mV
